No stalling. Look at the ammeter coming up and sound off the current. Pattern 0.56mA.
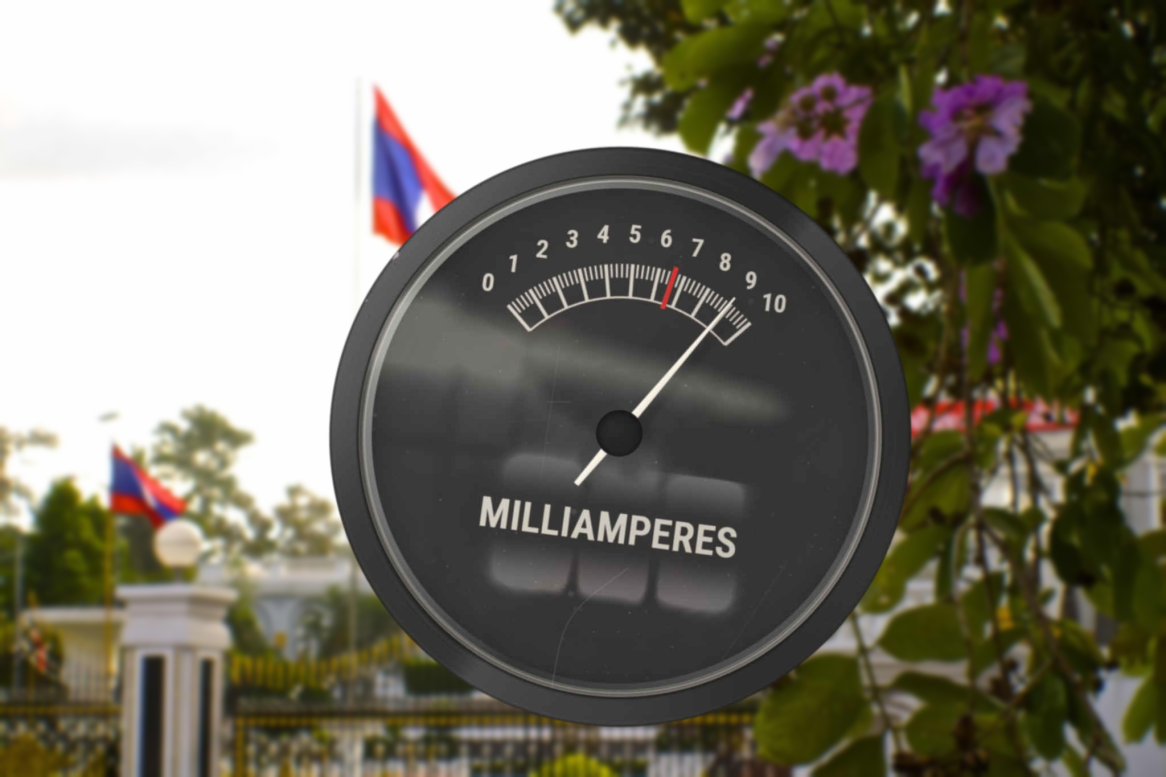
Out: 9mA
